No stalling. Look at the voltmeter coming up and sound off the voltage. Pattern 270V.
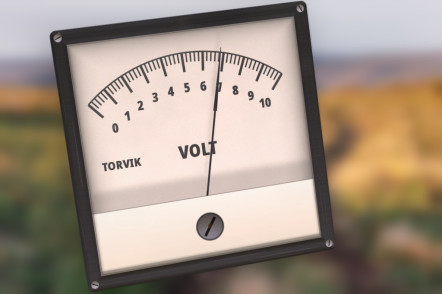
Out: 6.8V
